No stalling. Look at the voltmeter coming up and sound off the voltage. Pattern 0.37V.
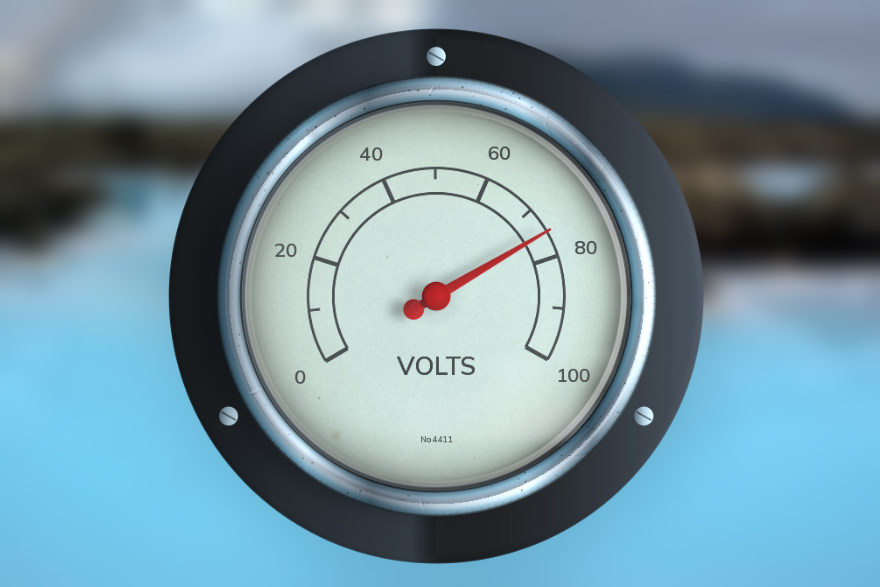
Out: 75V
